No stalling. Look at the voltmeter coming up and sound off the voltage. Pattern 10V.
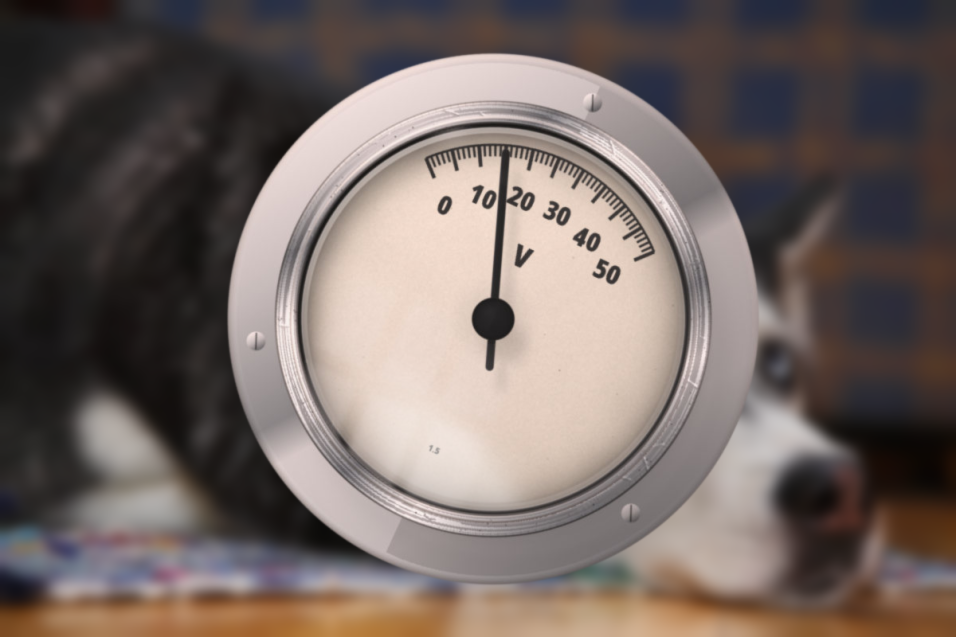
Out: 15V
